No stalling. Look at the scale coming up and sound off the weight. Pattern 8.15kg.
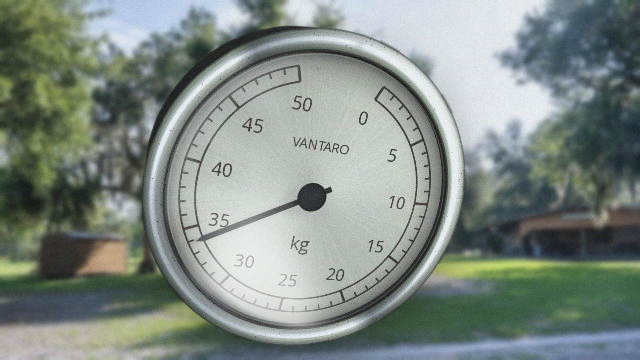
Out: 34kg
